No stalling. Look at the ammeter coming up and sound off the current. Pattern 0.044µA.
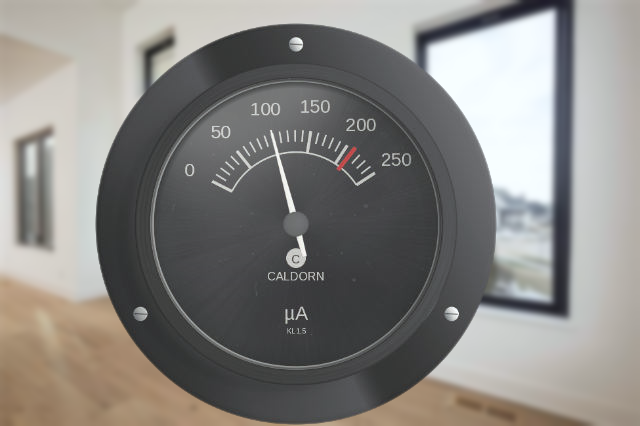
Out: 100µA
